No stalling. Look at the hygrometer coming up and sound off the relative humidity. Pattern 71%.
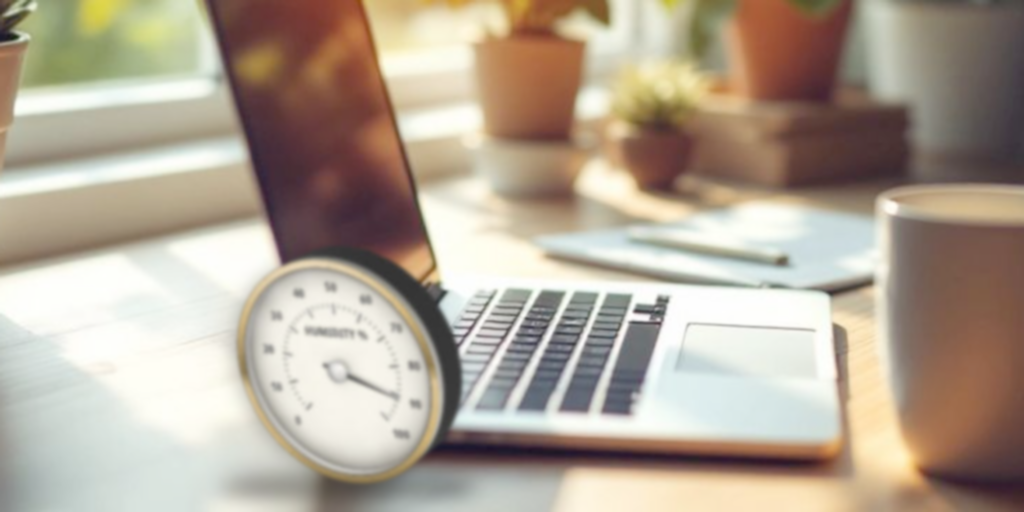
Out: 90%
